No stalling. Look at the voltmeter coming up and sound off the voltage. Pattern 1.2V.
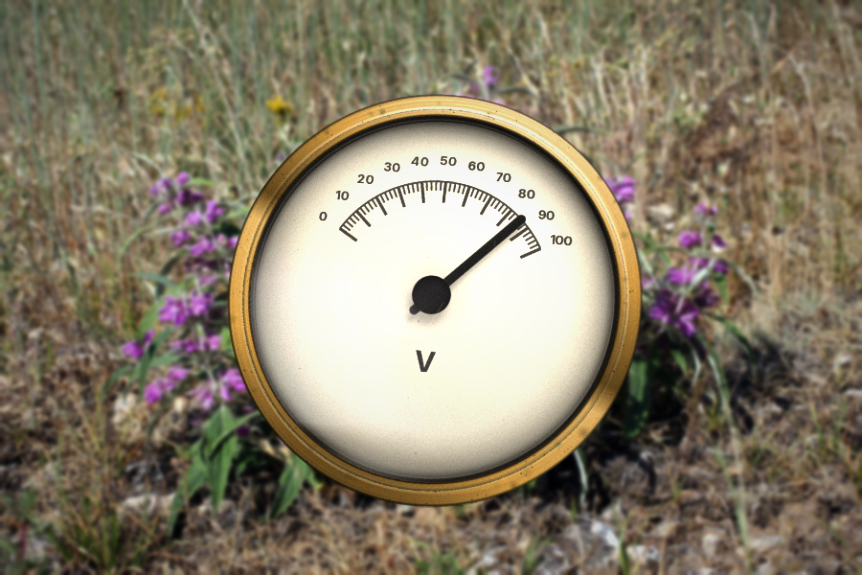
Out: 86V
